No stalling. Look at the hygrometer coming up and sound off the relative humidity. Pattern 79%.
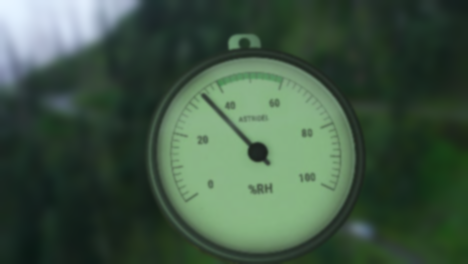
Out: 34%
